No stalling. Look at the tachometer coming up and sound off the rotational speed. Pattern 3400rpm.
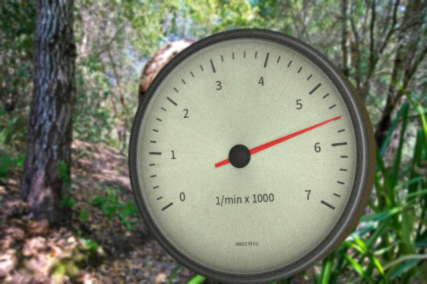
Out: 5600rpm
